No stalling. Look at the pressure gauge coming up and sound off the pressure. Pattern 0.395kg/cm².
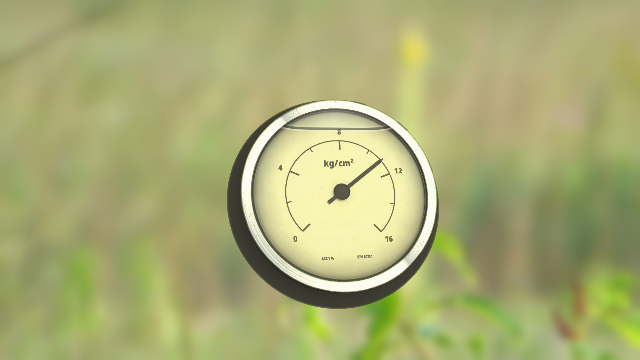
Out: 11kg/cm²
